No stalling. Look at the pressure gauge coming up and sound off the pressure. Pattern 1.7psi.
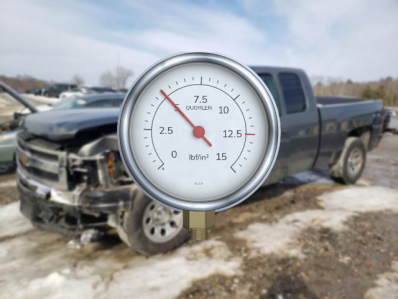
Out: 5psi
